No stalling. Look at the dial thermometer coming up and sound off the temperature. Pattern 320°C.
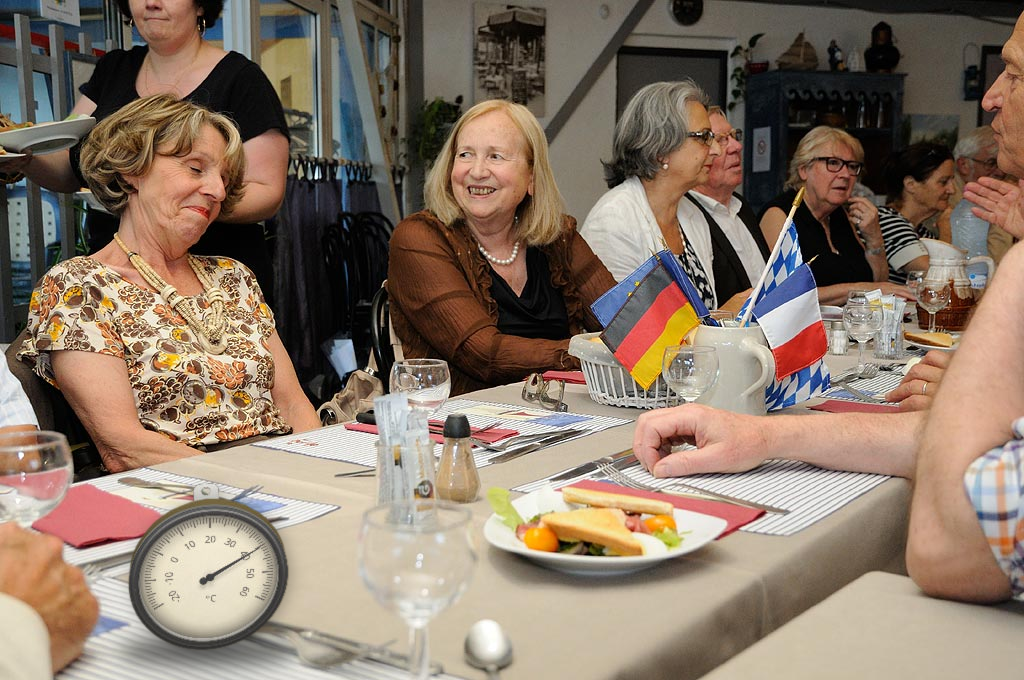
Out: 40°C
